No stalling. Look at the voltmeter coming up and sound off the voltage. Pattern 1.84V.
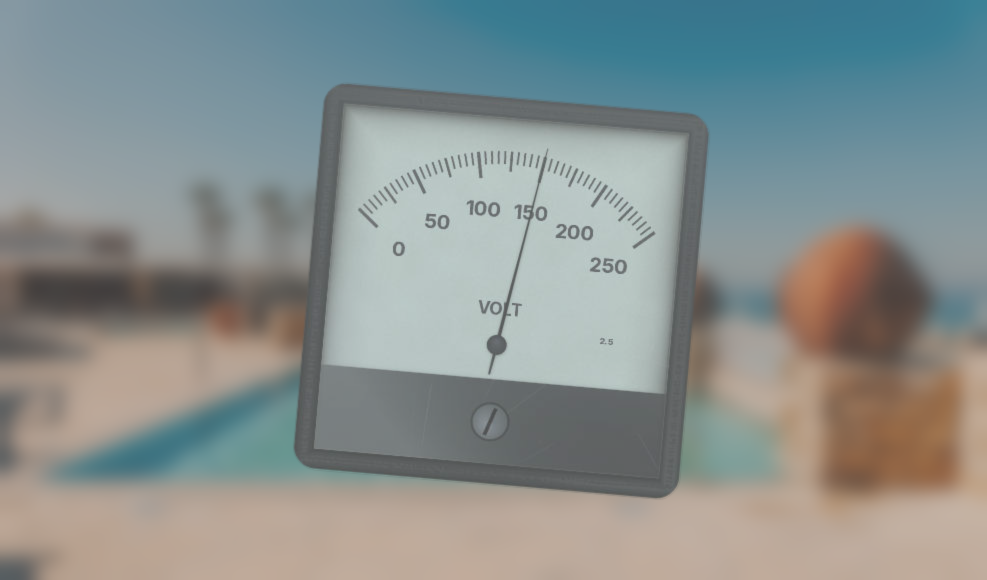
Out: 150V
